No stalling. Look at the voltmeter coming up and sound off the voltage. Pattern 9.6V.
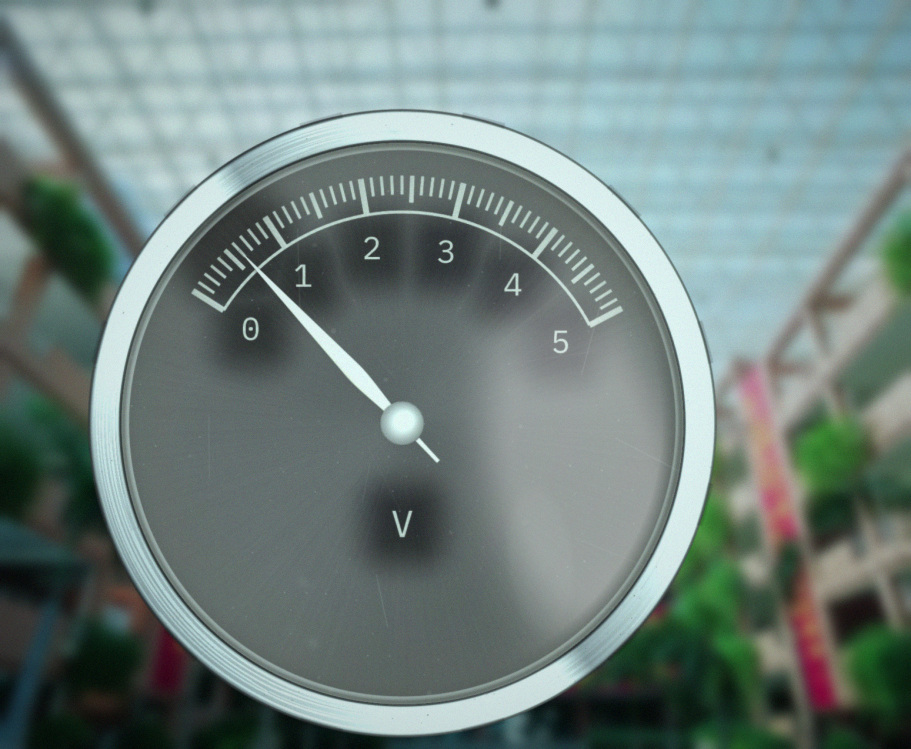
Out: 0.6V
